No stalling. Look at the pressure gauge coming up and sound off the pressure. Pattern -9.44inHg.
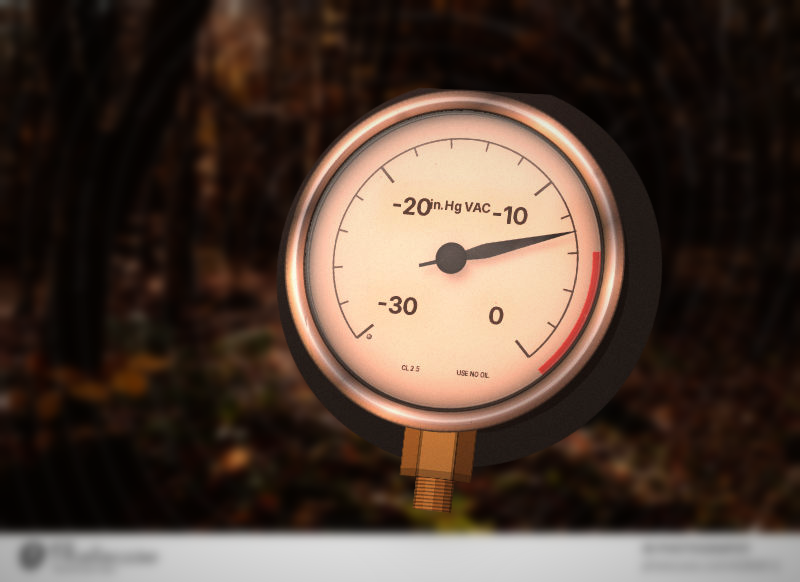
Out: -7inHg
